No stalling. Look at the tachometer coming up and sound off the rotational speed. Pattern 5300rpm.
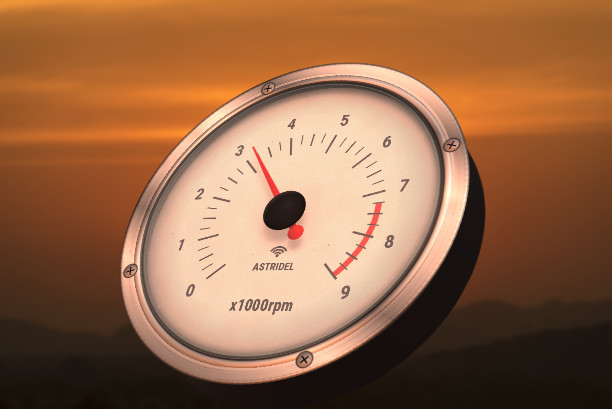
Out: 3250rpm
